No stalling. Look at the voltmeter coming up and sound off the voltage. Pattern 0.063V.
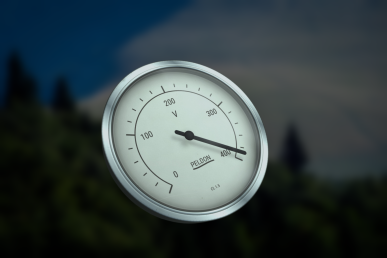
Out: 390V
